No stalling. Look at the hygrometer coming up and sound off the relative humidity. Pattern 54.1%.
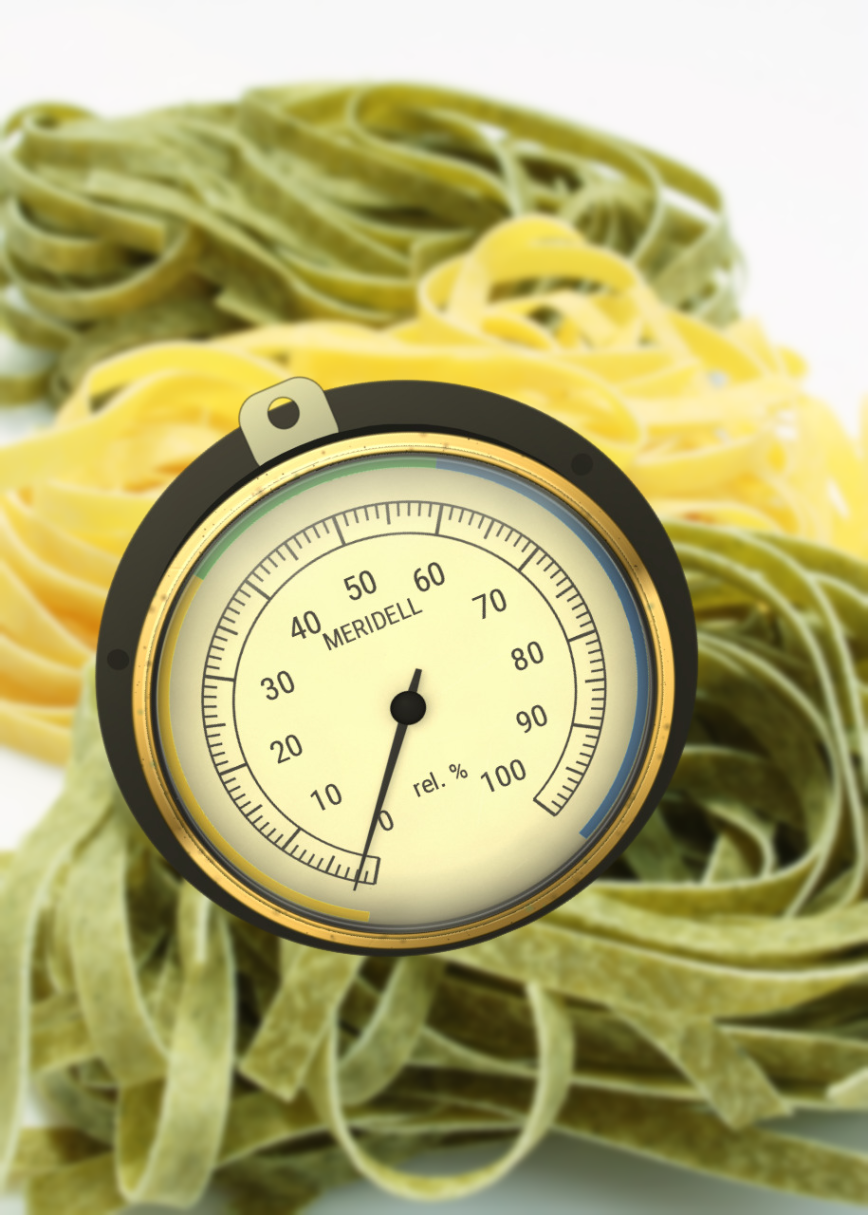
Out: 2%
